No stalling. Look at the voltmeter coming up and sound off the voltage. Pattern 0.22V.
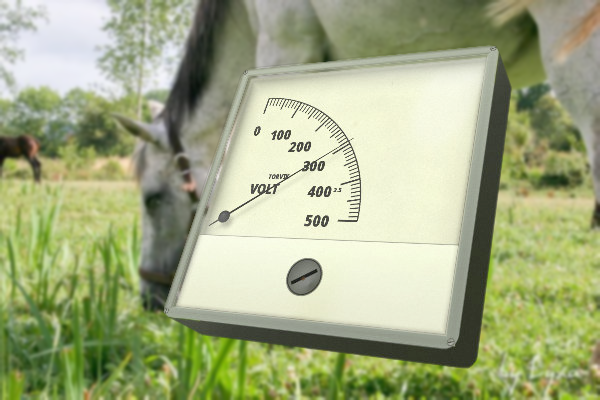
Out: 300V
